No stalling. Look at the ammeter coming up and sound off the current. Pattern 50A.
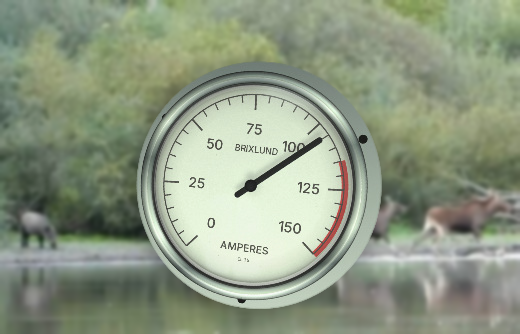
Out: 105A
